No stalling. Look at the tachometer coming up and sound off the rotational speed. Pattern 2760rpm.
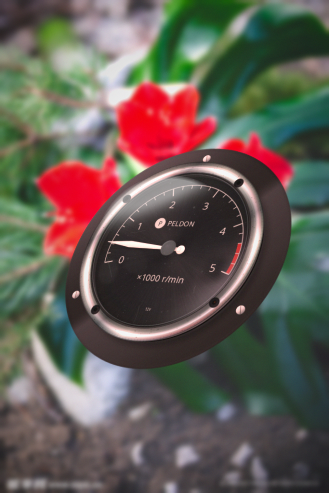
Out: 400rpm
